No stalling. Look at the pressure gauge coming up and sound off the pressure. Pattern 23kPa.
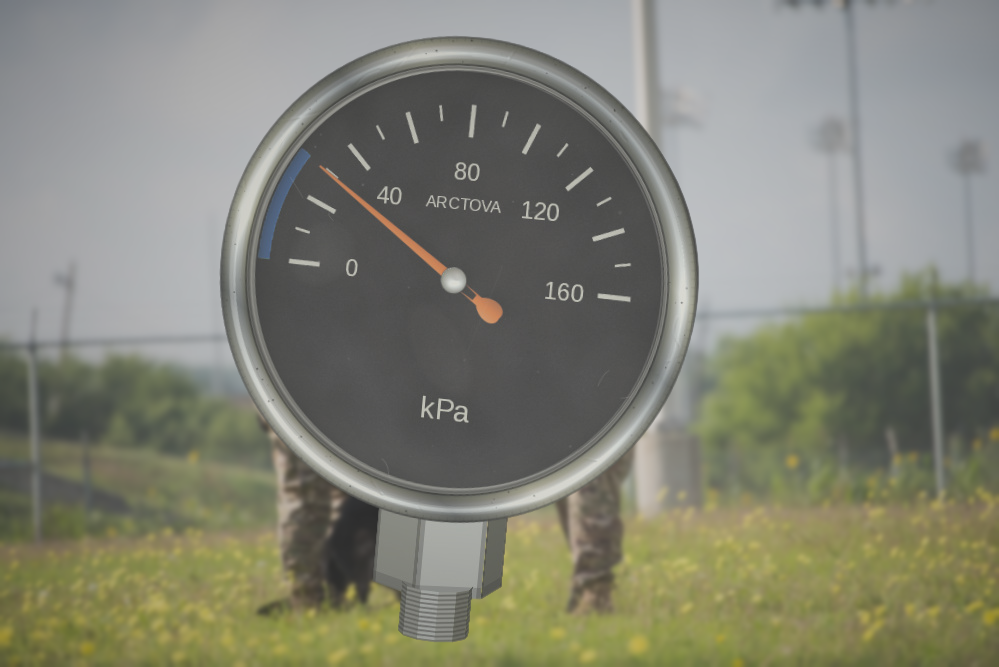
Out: 30kPa
